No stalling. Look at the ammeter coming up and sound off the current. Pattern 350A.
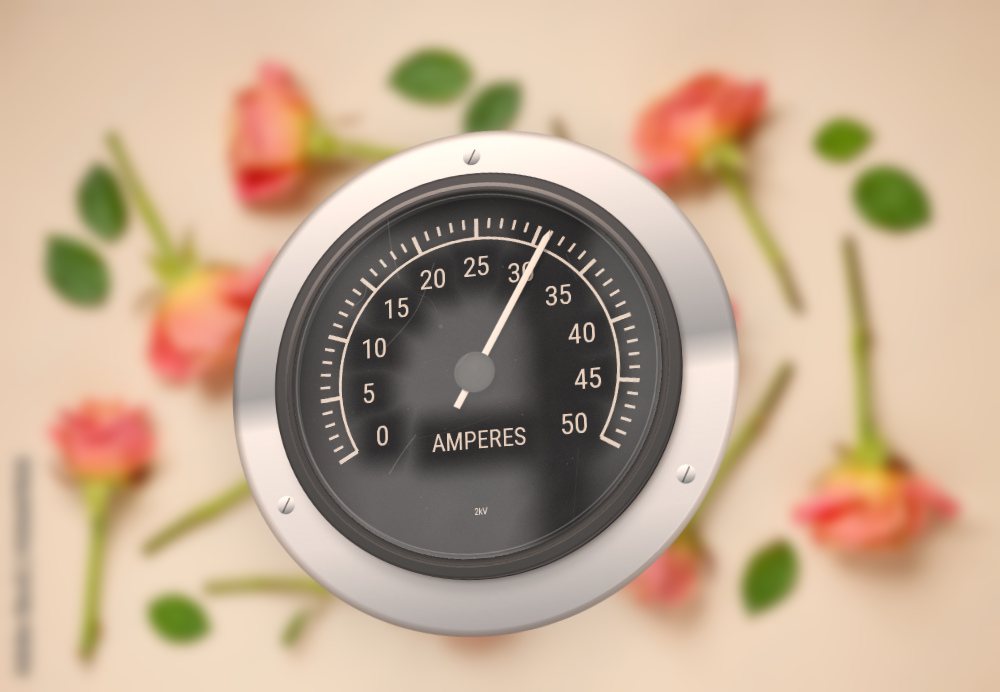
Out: 31A
